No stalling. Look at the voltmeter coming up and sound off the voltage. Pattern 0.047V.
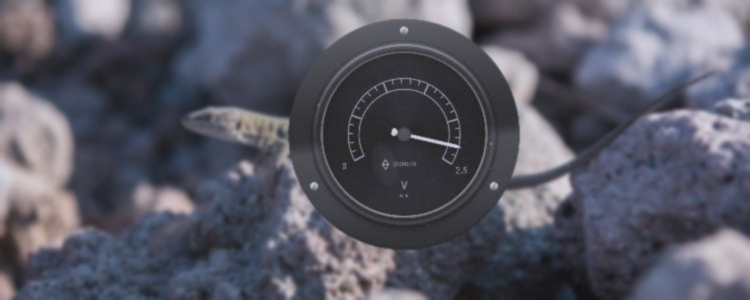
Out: 2.3V
